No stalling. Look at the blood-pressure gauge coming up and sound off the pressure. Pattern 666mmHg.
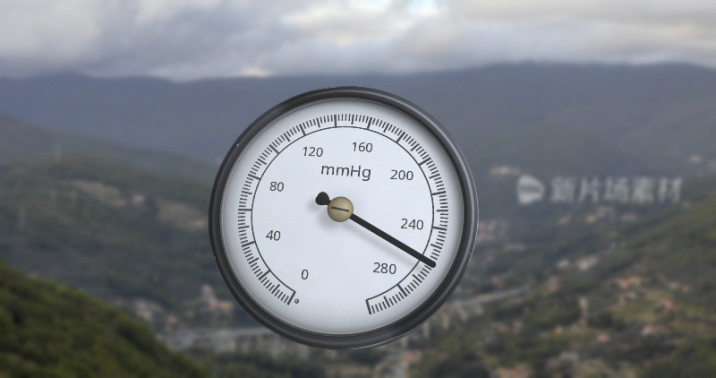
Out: 260mmHg
